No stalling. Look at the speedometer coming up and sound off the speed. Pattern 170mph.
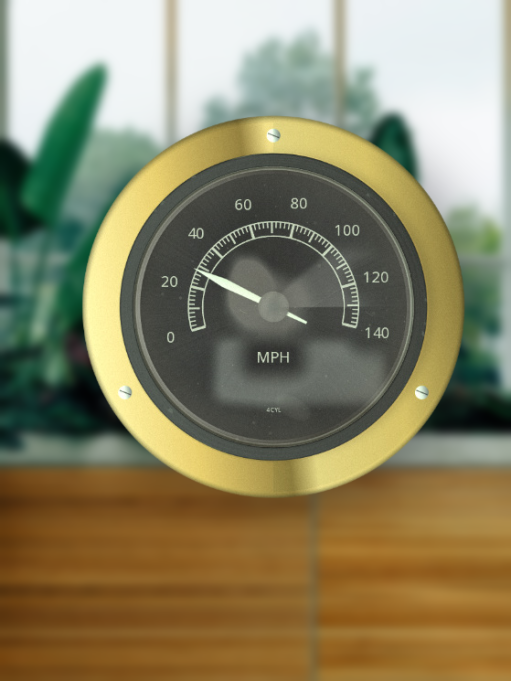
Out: 28mph
